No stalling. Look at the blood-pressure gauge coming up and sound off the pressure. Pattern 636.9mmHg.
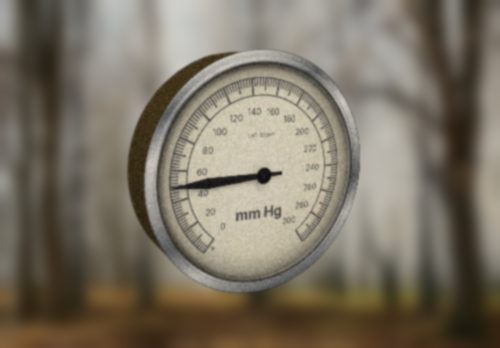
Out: 50mmHg
